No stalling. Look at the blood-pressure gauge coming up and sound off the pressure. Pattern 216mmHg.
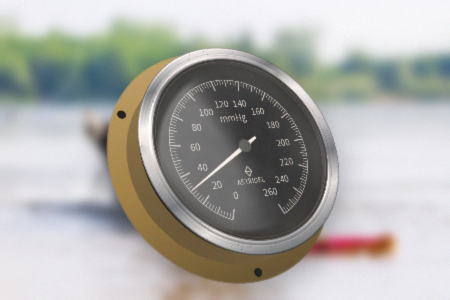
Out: 30mmHg
